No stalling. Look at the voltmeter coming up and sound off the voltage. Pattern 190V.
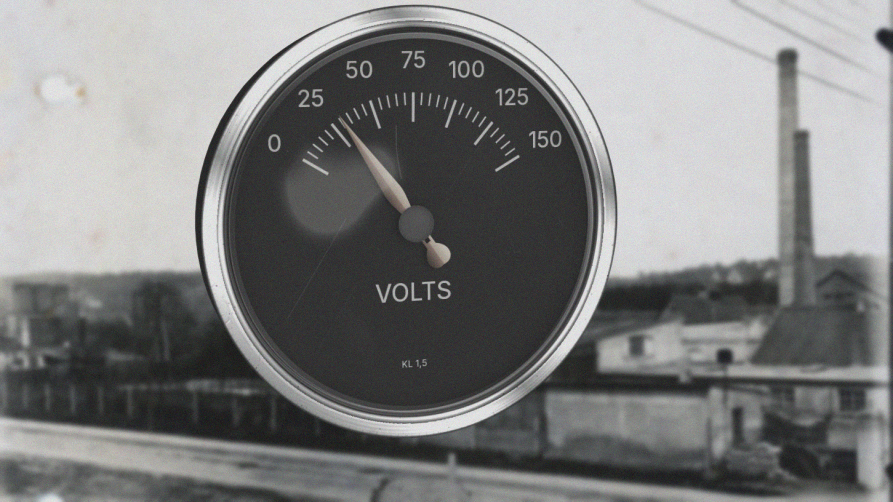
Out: 30V
